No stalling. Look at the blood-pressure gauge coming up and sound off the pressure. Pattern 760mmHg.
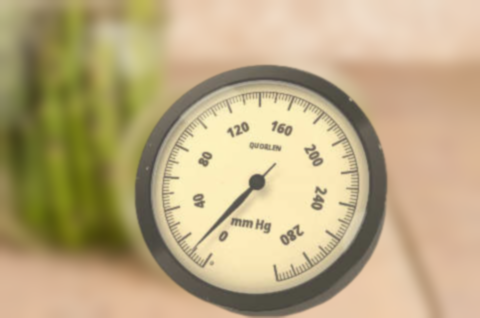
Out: 10mmHg
